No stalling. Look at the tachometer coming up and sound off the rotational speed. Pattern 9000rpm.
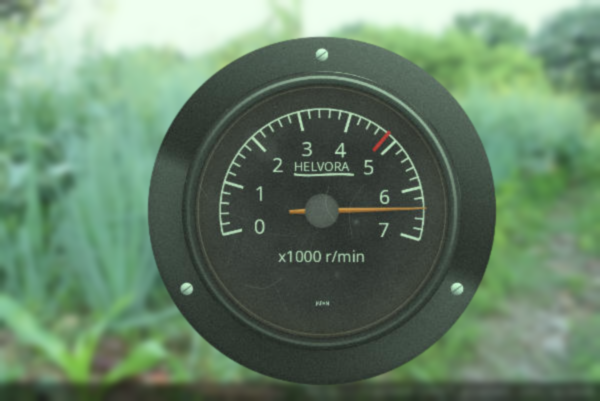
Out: 6400rpm
